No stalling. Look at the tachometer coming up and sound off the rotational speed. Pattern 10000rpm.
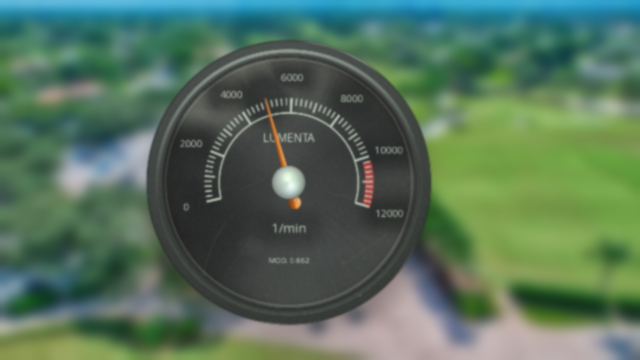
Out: 5000rpm
